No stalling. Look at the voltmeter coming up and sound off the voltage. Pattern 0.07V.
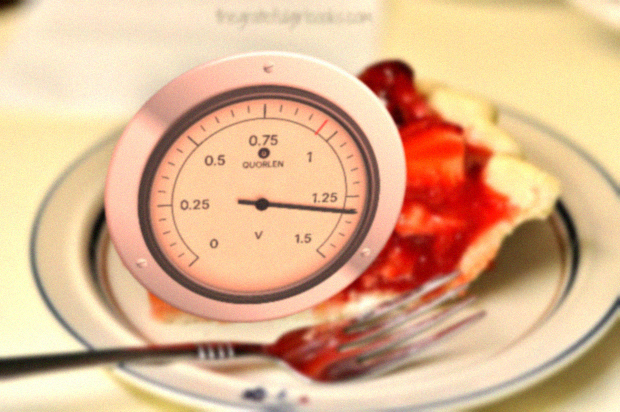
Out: 1.3V
